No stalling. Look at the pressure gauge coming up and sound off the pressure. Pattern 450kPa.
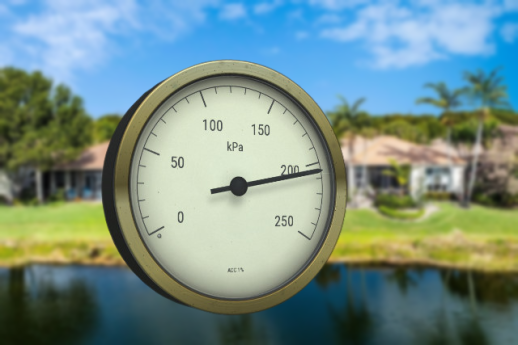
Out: 205kPa
